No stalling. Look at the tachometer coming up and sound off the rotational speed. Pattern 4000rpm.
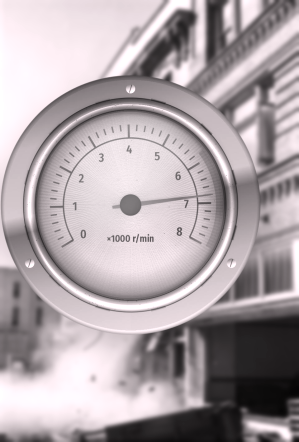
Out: 6800rpm
